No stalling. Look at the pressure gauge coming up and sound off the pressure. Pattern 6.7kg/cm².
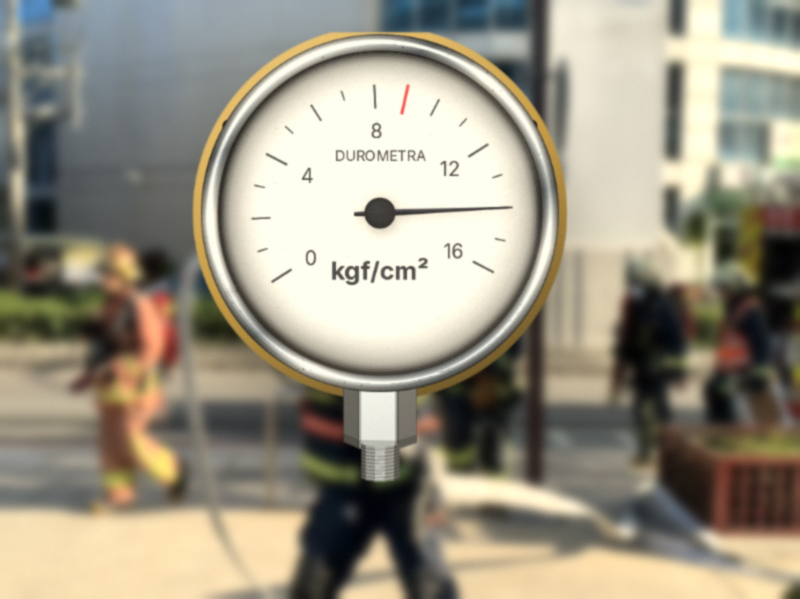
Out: 14kg/cm²
